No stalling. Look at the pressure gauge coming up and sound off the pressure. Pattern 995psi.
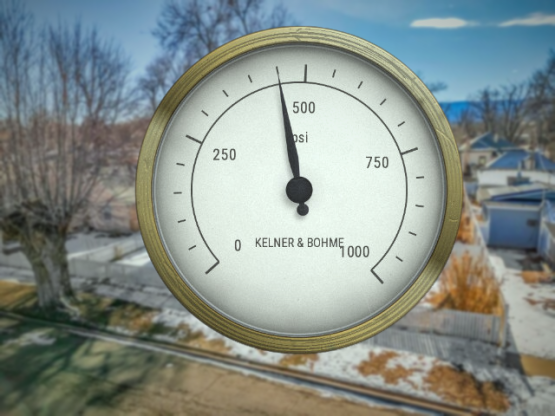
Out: 450psi
